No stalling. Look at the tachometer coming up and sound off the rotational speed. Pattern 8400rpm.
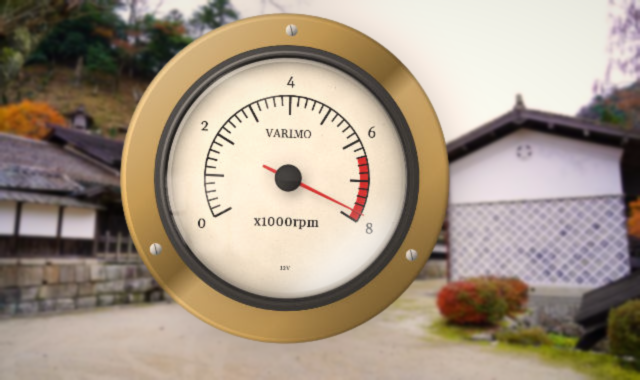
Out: 7800rpm
